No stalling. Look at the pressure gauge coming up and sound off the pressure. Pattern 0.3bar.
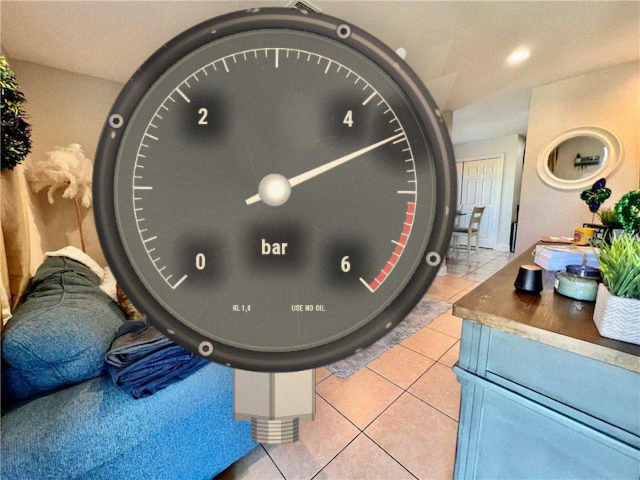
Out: 4.45bar
